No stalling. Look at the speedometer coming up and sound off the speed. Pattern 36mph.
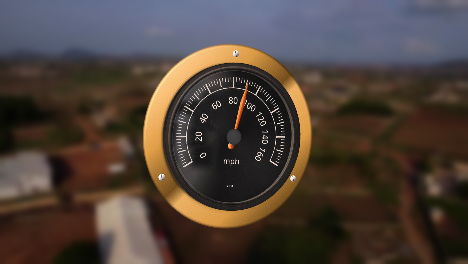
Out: 90mph
